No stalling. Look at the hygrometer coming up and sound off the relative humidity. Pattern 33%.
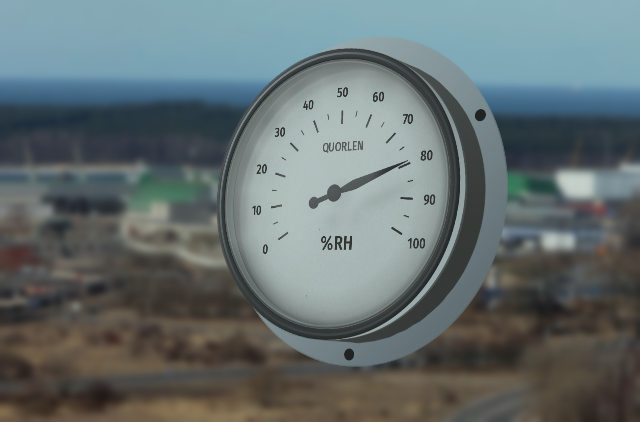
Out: 80%
